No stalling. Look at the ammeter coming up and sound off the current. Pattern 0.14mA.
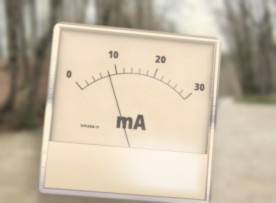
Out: 8mA
